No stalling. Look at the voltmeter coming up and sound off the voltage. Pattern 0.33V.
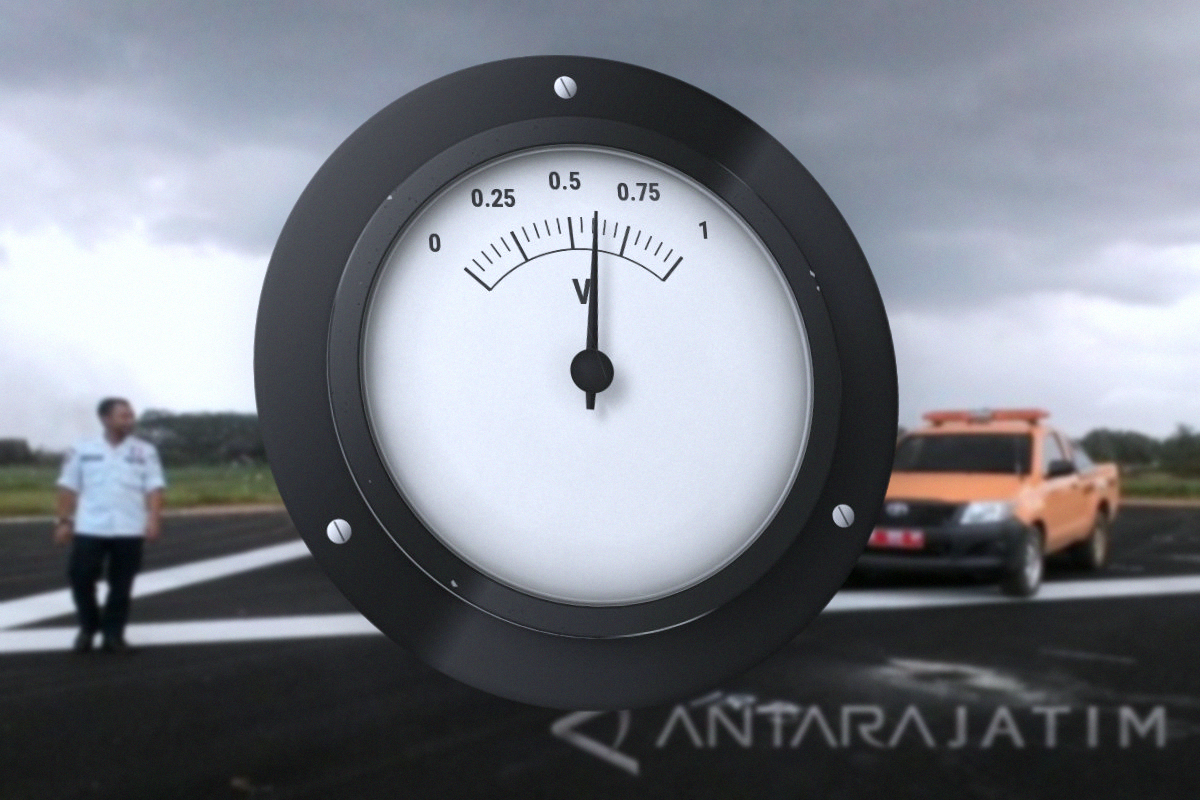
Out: 0.6V
